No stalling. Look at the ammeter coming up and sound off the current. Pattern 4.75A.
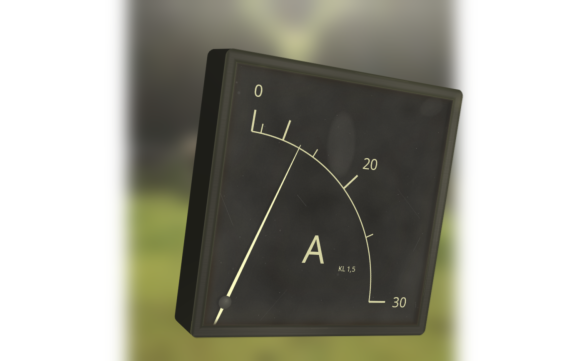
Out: 12.5A
